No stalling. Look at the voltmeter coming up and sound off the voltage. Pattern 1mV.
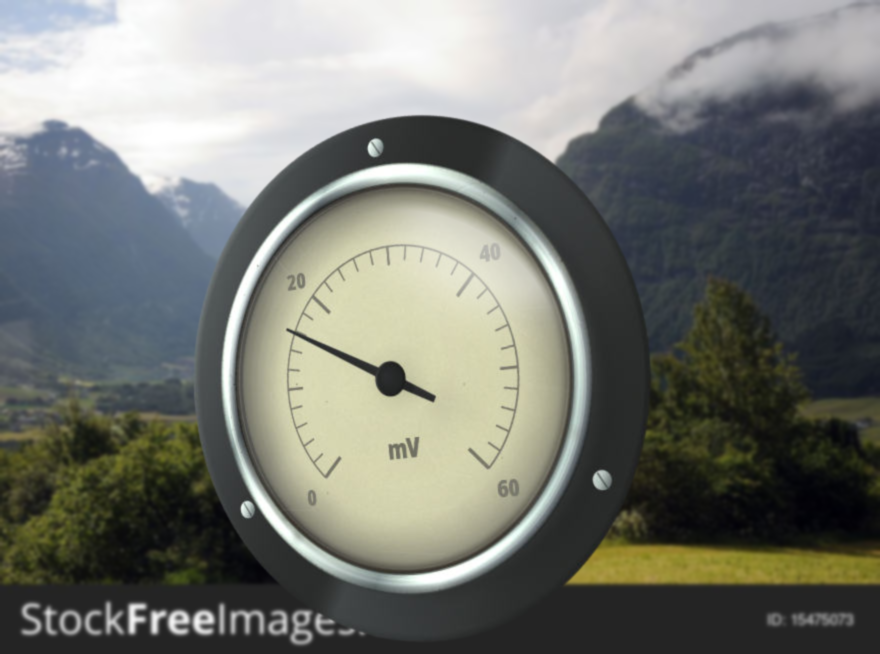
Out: 16mV
